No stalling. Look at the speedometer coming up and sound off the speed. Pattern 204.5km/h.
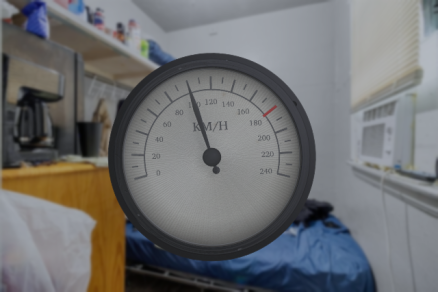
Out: 100km/h
